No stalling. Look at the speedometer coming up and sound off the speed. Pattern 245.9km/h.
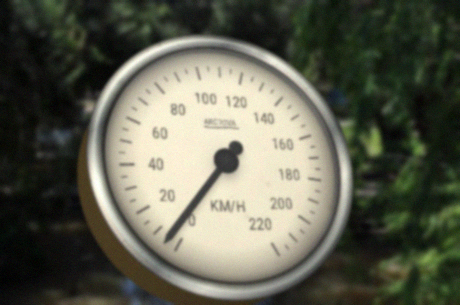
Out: 5km/h
